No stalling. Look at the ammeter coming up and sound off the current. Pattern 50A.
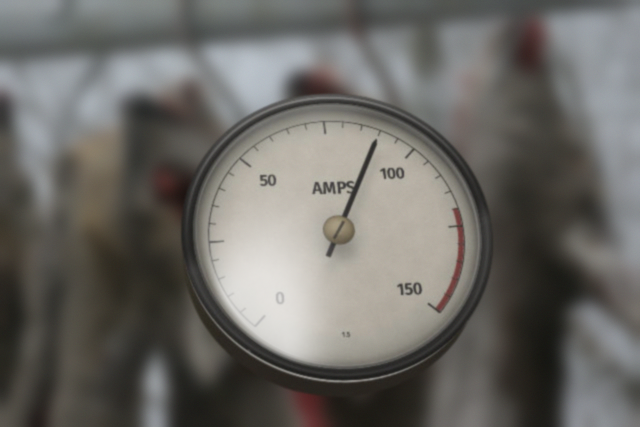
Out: 90A
